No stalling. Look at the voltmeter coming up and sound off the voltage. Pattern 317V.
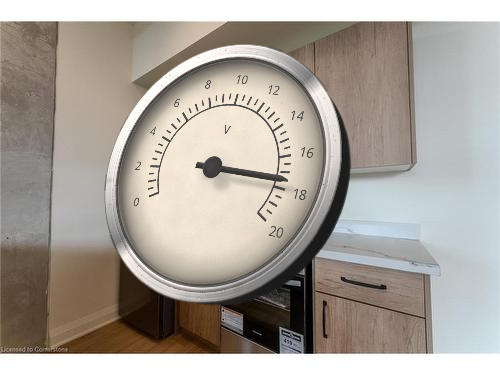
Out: 17.5V
